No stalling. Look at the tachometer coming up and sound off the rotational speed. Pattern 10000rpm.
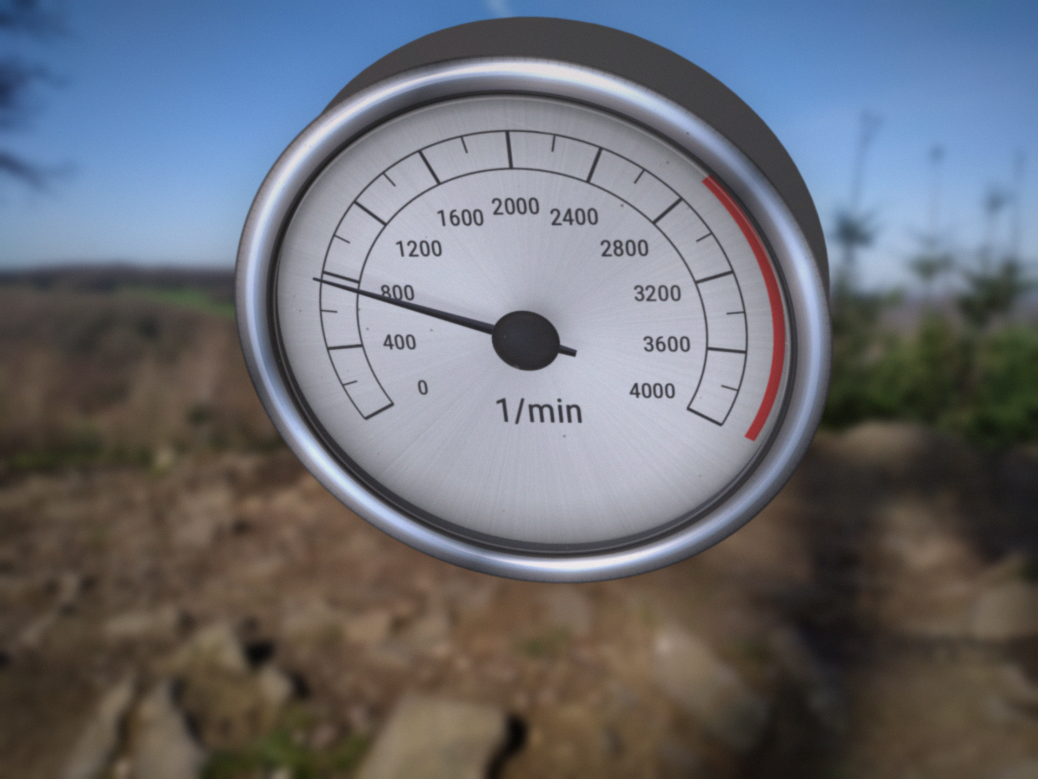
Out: 800rpm
